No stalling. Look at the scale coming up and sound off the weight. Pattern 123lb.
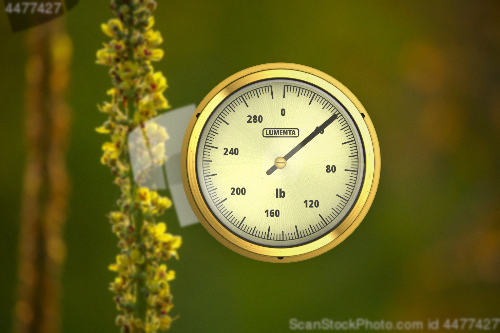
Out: 40lb
